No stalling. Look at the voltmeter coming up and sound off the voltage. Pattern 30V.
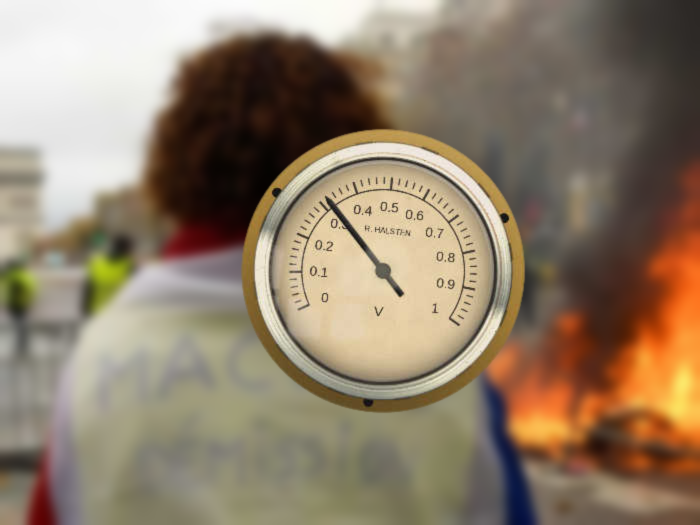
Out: 0.32V
